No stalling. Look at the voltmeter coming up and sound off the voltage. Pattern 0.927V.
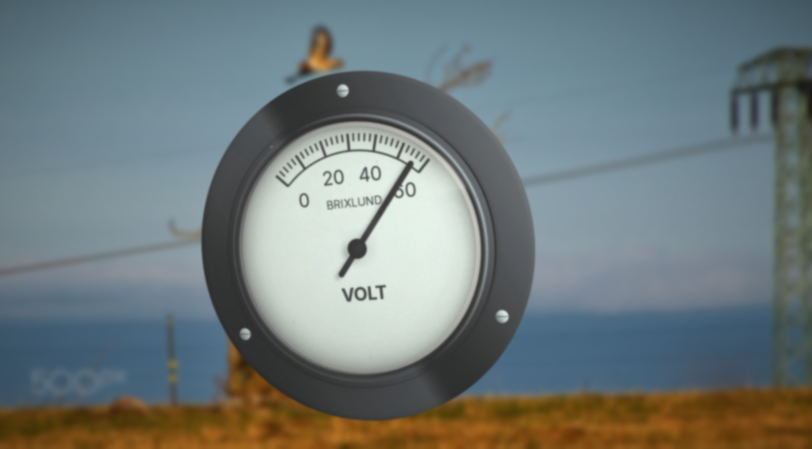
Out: 56V
